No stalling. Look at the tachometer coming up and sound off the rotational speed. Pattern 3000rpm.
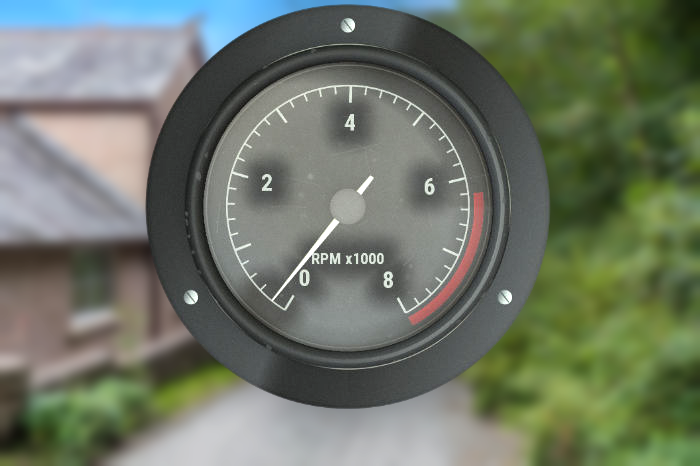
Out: 200rpm
